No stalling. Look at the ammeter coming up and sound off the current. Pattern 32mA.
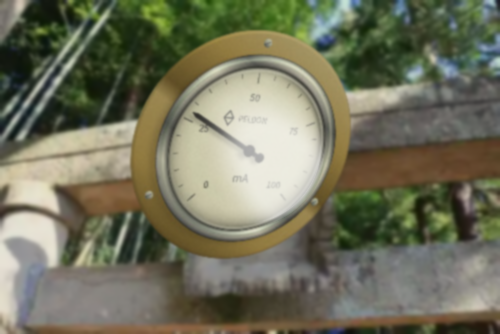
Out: 27.5mA
